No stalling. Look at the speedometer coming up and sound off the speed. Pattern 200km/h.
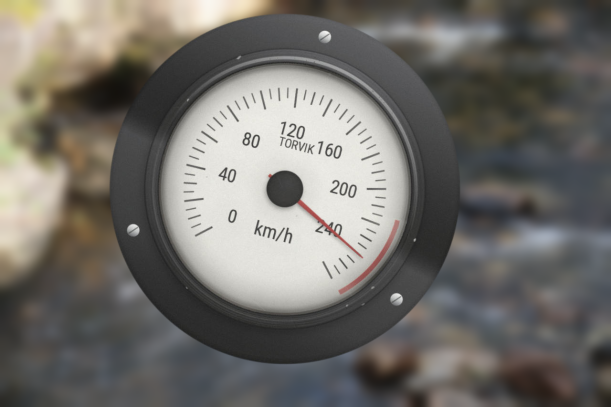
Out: 240km/h
